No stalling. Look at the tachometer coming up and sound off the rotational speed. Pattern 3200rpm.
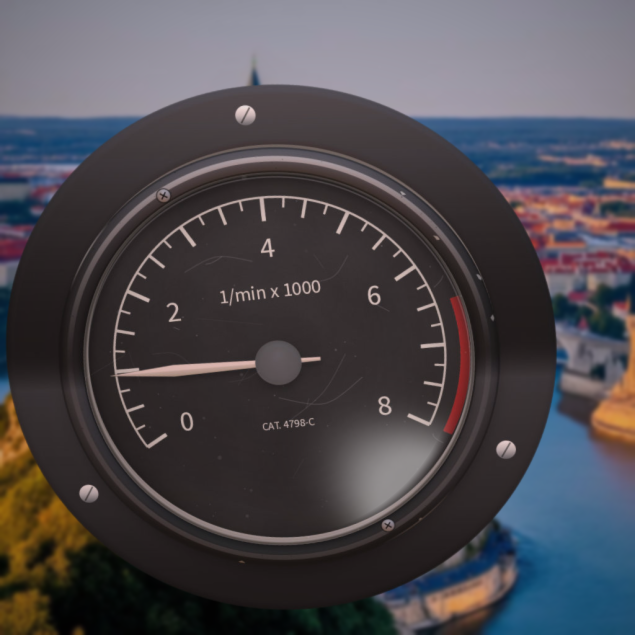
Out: 1000rpm
